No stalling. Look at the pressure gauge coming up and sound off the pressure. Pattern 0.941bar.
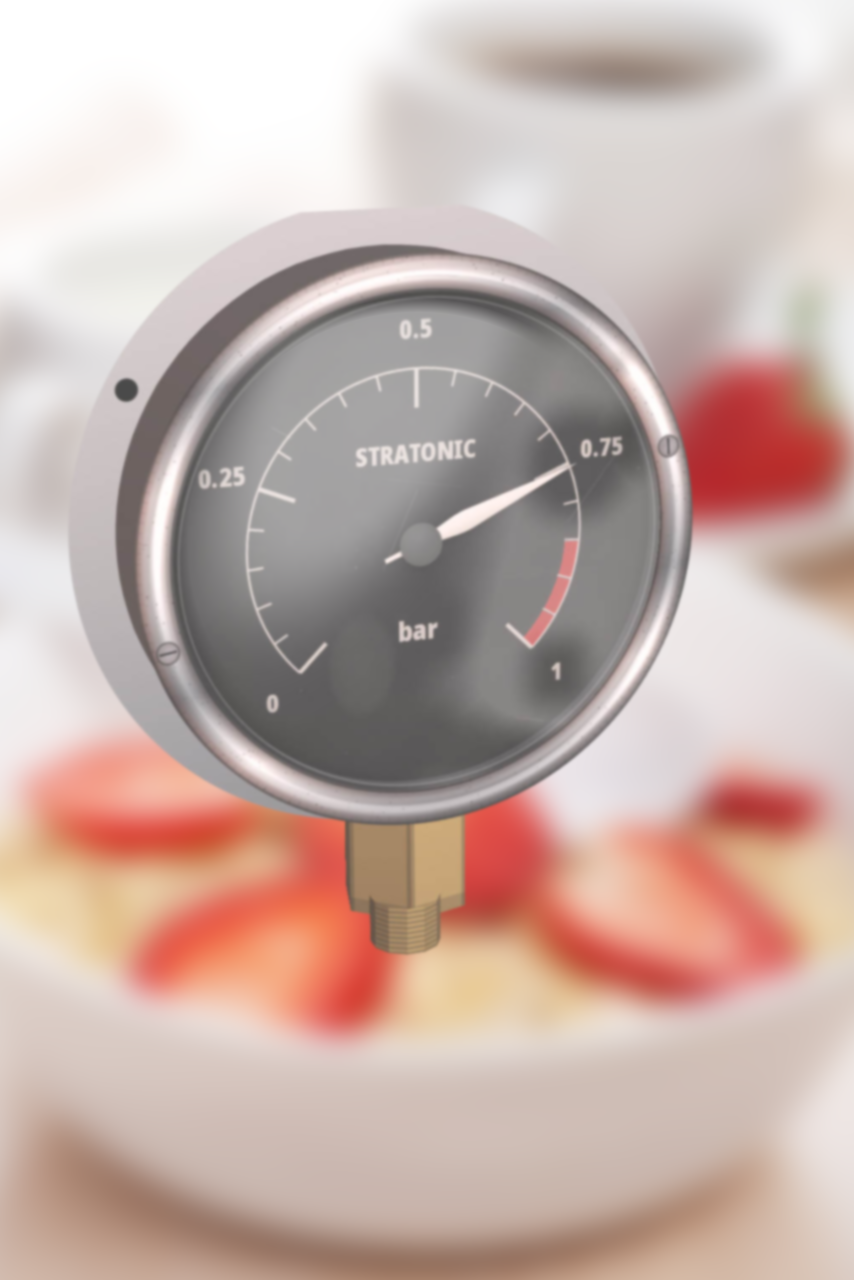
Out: 0.75bar
